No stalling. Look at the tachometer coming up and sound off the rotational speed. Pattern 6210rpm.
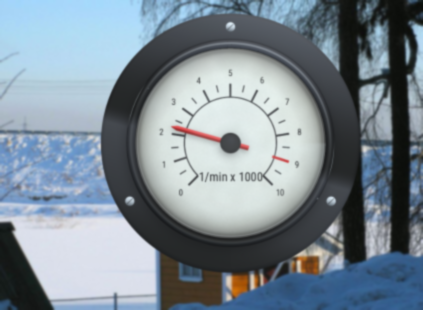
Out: 2250rpm
